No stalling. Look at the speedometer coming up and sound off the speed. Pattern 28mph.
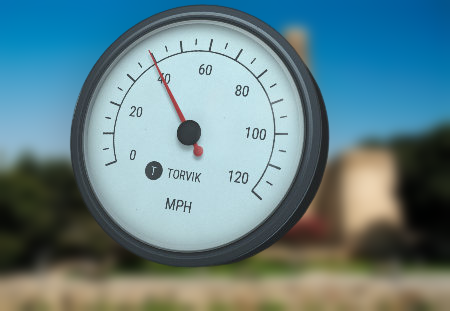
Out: 40mph
